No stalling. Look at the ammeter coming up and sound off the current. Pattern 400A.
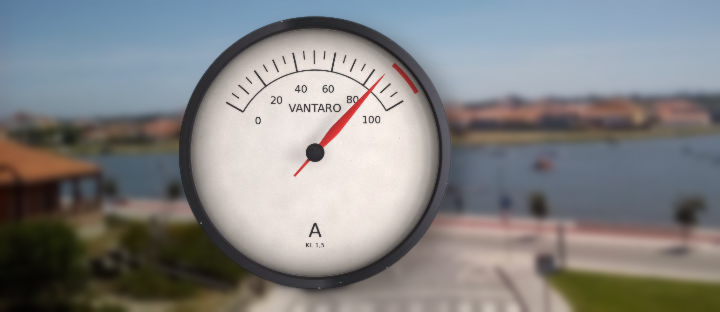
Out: 85A
